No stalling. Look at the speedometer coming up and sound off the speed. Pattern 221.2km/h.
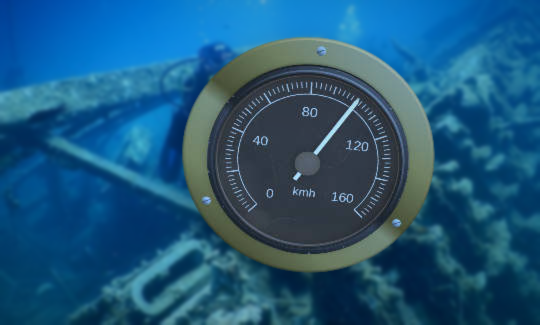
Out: 100km/h
